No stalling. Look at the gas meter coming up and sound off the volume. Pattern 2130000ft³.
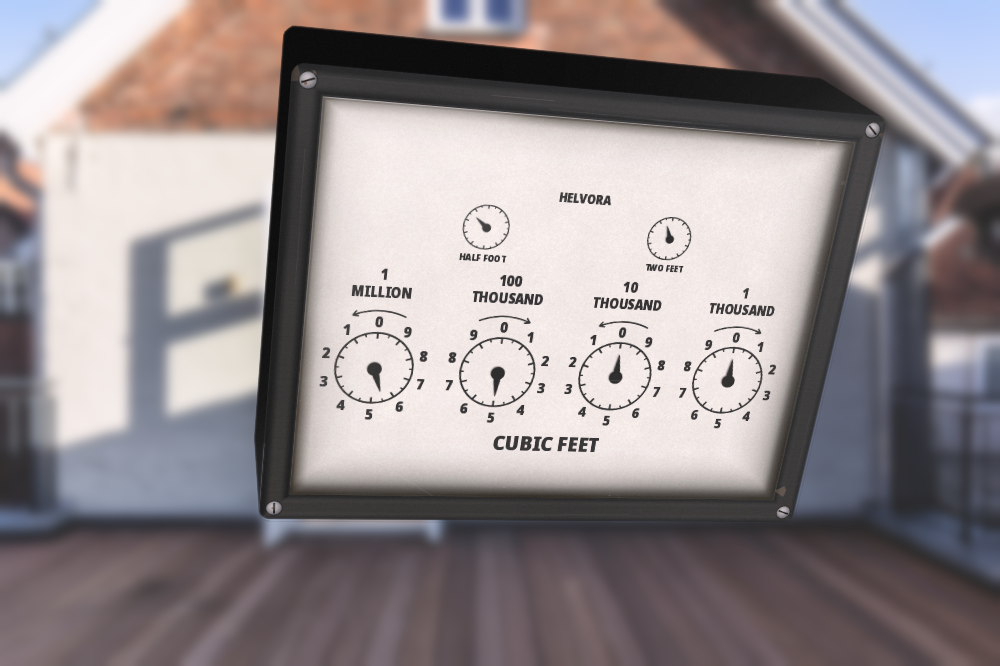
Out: 550000ft³
